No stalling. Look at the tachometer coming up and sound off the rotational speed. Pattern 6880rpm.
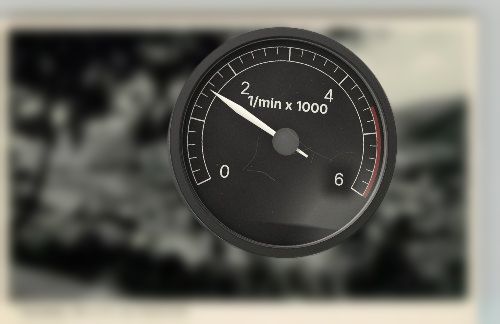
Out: 1500rpm
